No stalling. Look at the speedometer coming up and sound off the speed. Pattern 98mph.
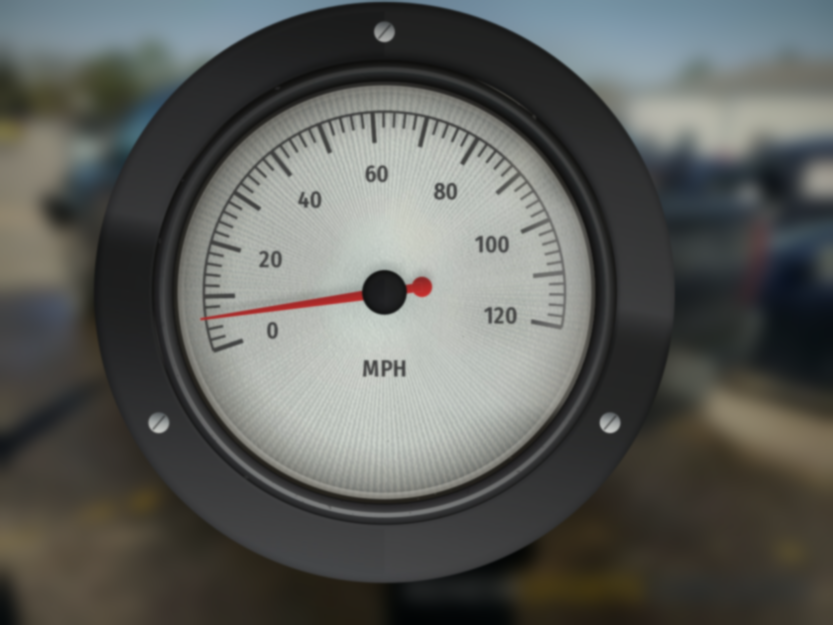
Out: 6mph
